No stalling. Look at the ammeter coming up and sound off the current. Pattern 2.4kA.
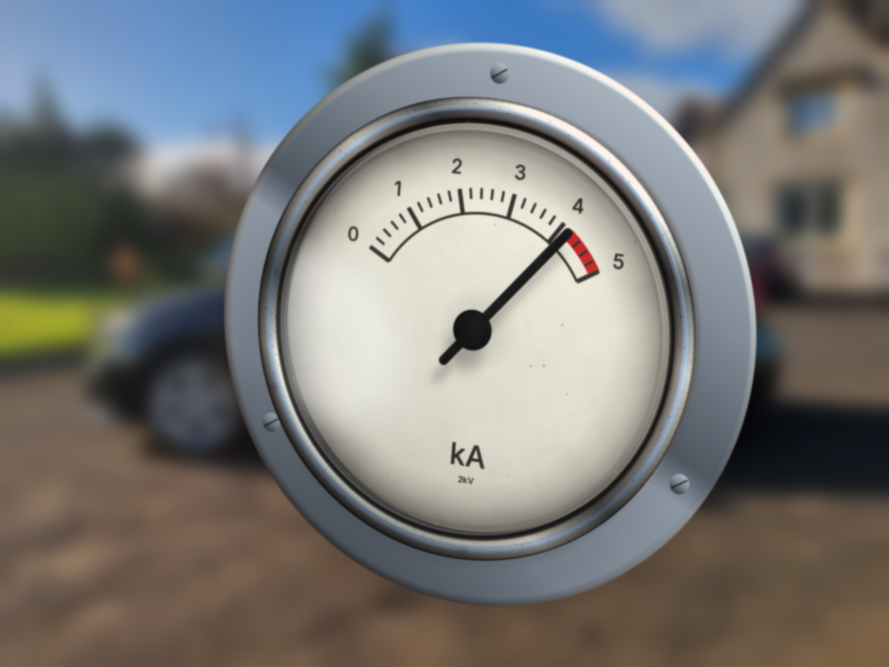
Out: 4.2kA
